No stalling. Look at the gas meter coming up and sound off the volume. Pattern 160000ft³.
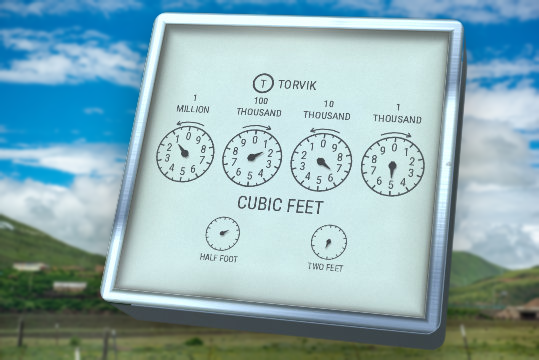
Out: 116500ft³
